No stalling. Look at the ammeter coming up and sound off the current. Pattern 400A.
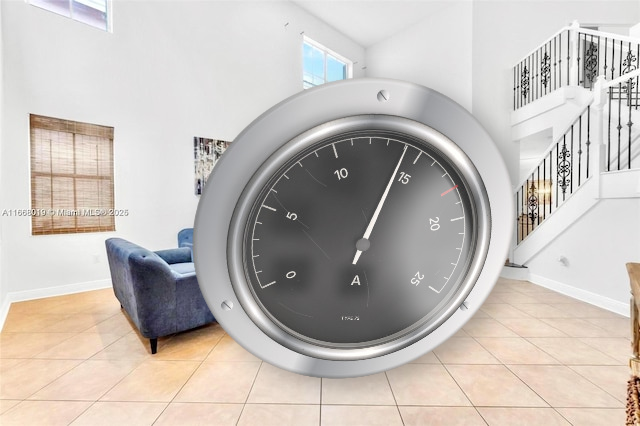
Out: 14A
